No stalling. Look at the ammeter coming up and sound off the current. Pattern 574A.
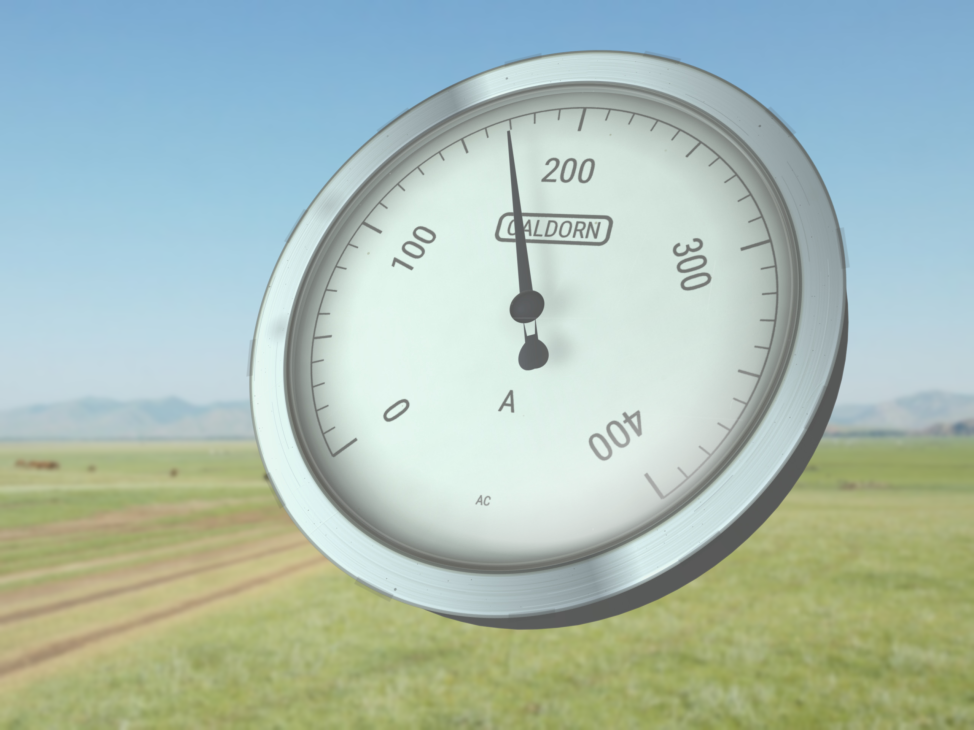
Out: 170A
